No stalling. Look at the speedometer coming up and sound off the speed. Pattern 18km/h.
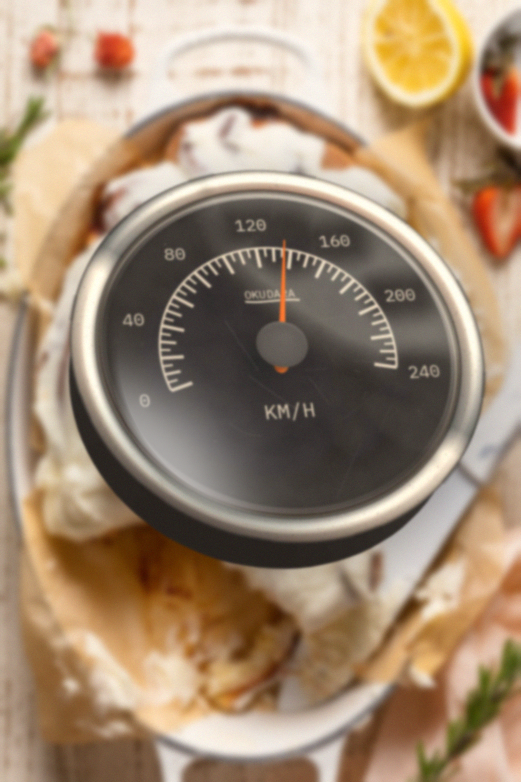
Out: 135km/h
